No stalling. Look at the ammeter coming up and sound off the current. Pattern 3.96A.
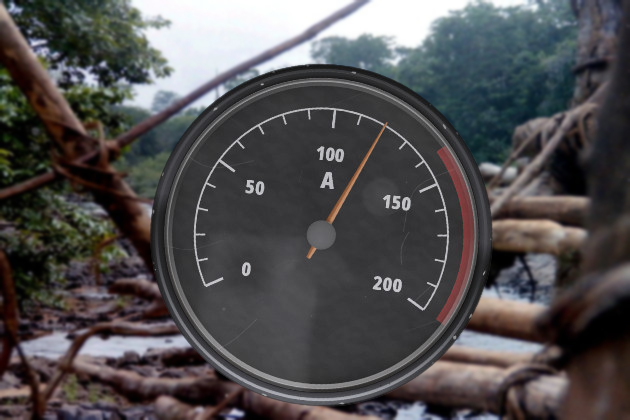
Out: 120A
